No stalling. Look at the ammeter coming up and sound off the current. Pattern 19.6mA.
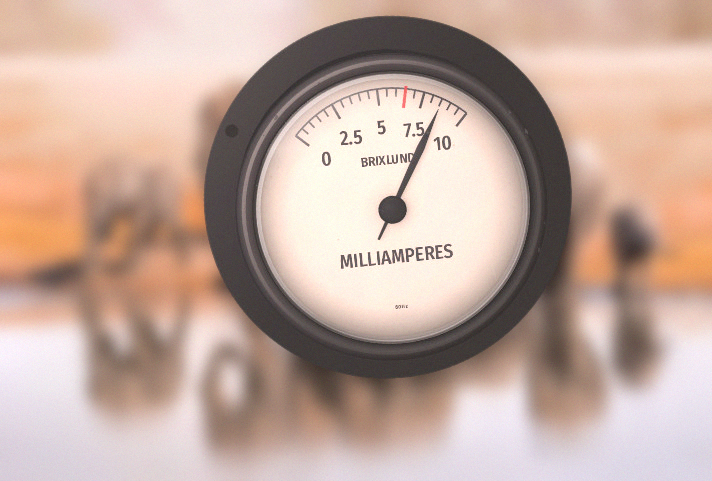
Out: 8.5mA
